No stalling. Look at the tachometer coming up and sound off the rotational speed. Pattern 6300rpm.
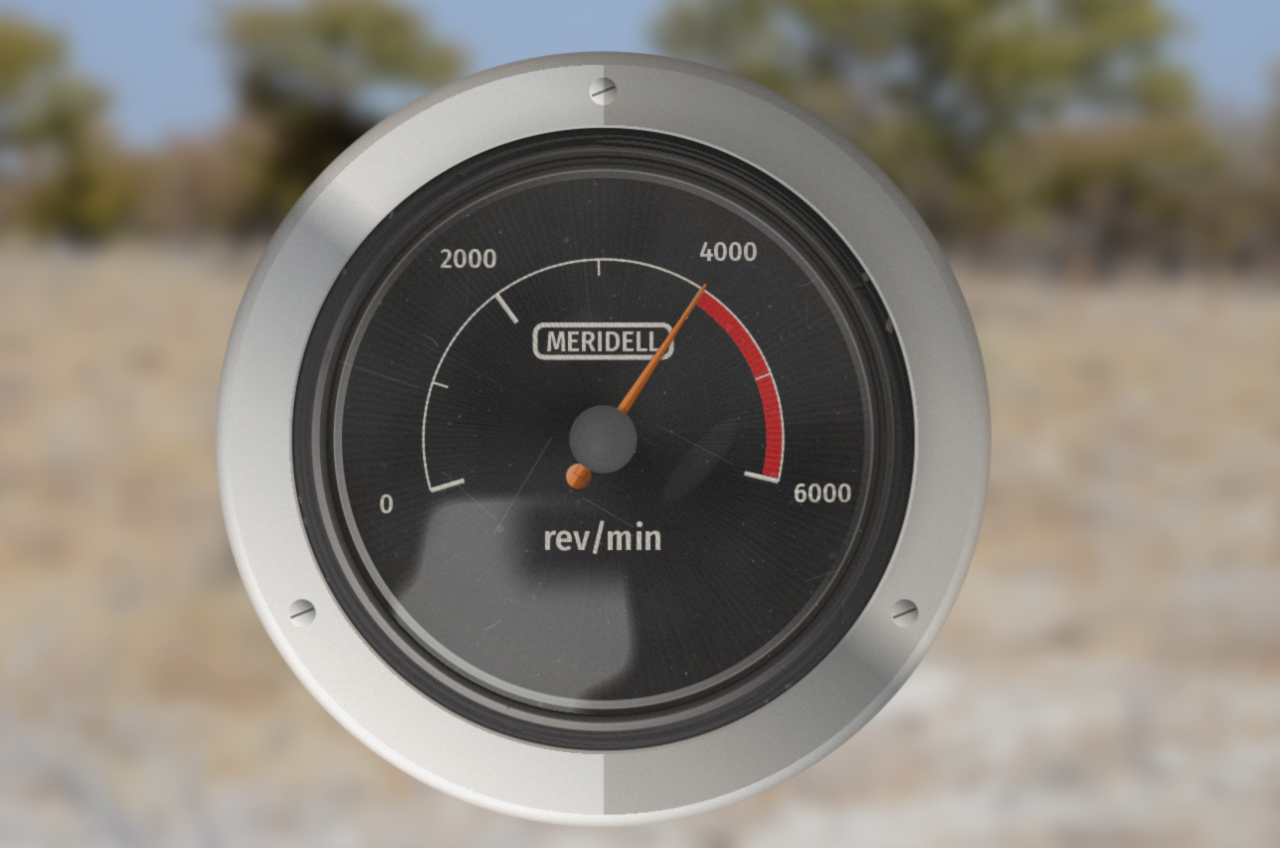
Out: 4000rpm
